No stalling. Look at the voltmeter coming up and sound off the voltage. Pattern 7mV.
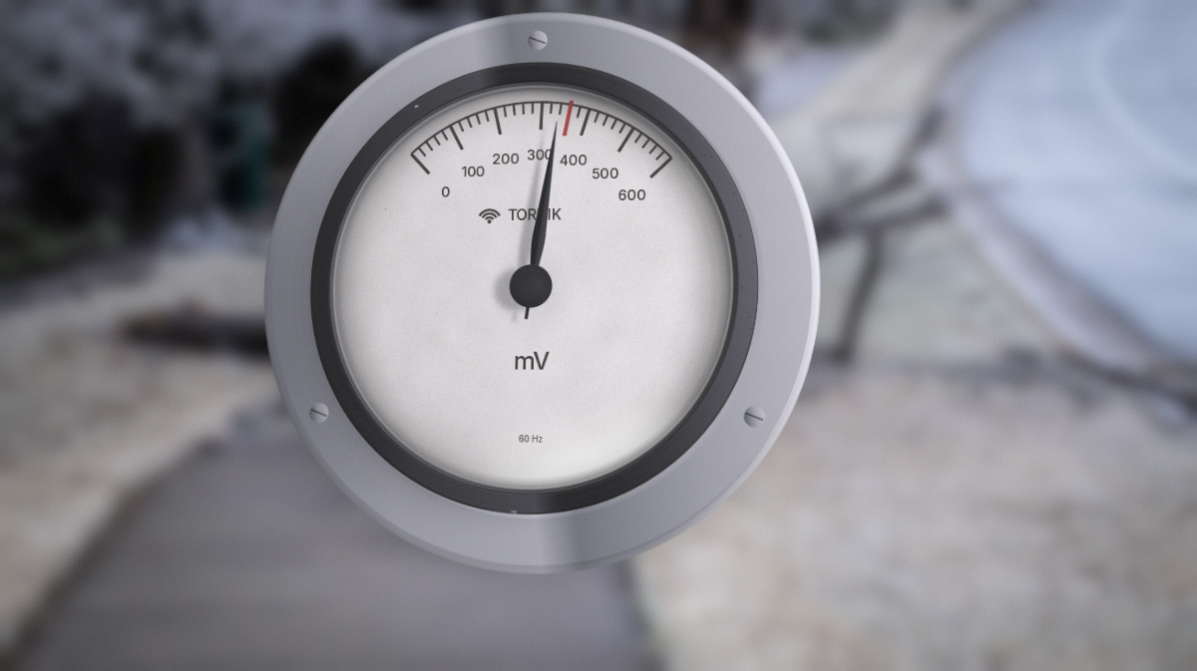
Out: 340mV
